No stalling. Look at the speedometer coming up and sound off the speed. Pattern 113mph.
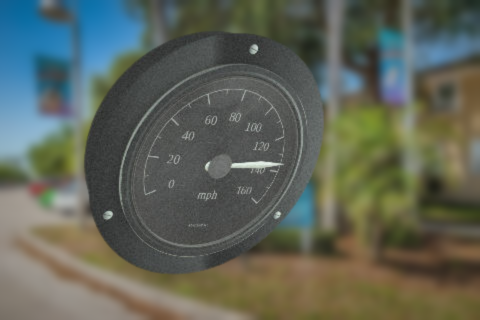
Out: 135mph
